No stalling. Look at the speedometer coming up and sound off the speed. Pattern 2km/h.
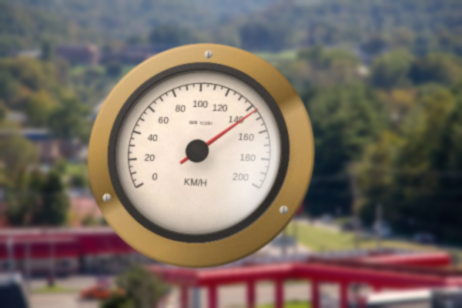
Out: 145km/h
